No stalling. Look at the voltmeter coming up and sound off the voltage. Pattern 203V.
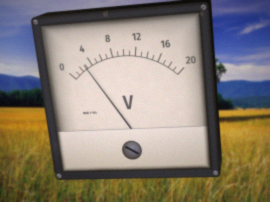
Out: 3V
